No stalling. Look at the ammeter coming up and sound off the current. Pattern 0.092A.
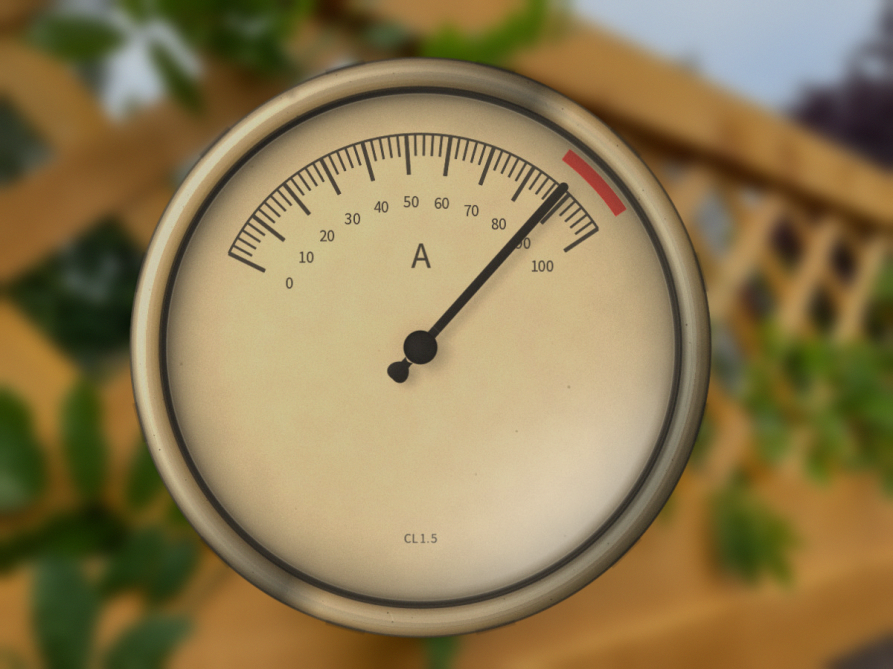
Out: 88A
